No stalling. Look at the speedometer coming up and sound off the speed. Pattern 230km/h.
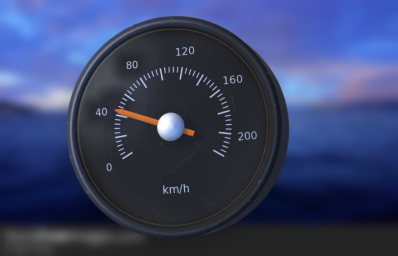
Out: 44km/h
